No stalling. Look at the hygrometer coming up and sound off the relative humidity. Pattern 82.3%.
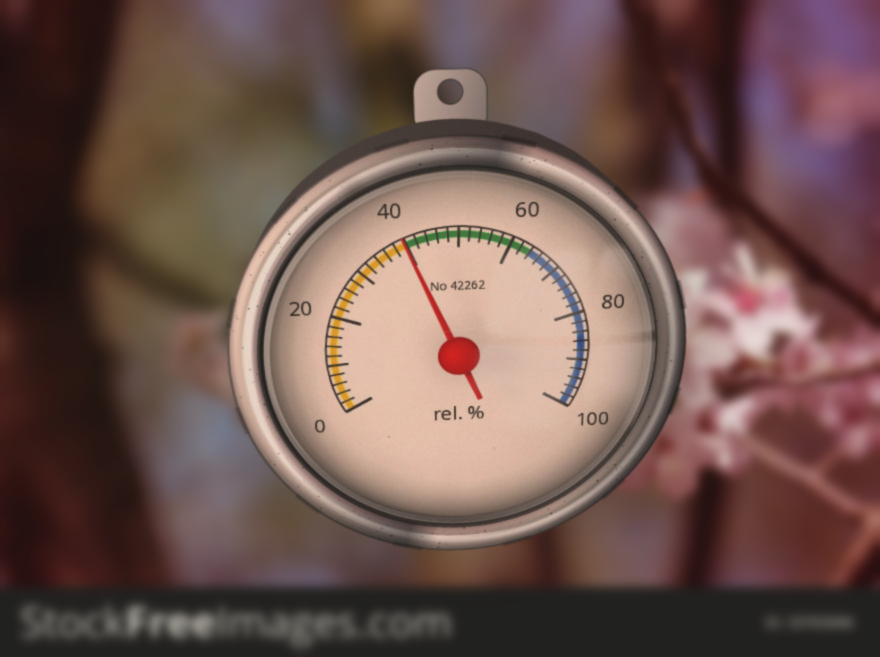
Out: 40%
